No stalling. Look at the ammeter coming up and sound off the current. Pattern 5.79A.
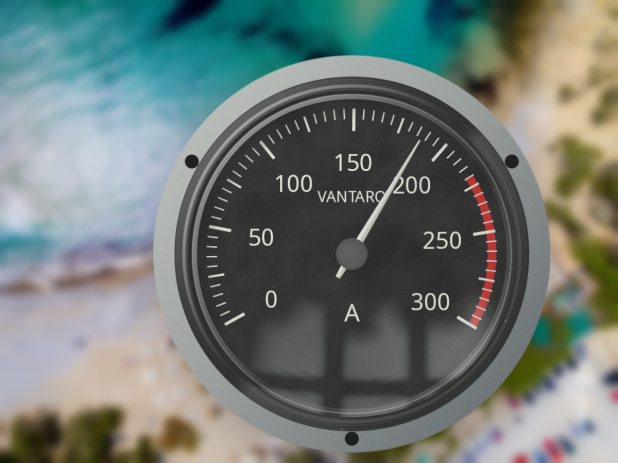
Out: 187.5A
